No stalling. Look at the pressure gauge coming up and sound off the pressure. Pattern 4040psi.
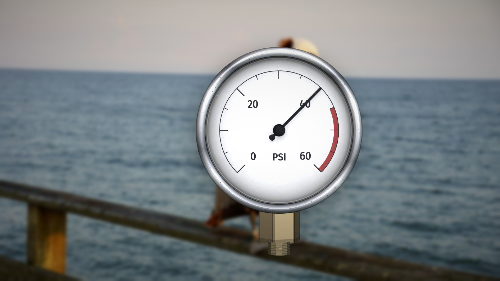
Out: 40psi
